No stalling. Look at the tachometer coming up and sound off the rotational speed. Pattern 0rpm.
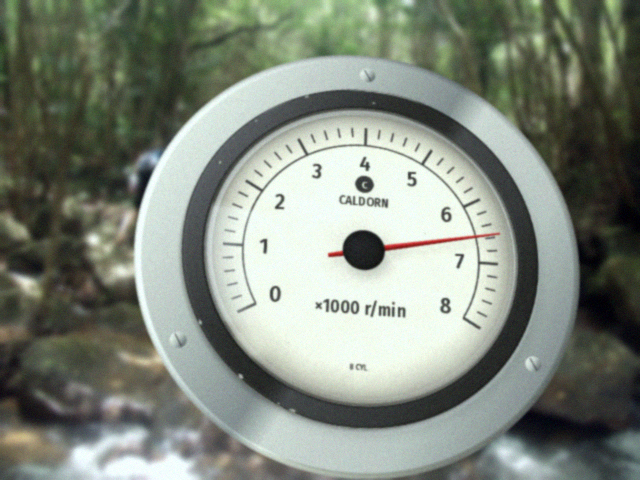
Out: 6600rpm
